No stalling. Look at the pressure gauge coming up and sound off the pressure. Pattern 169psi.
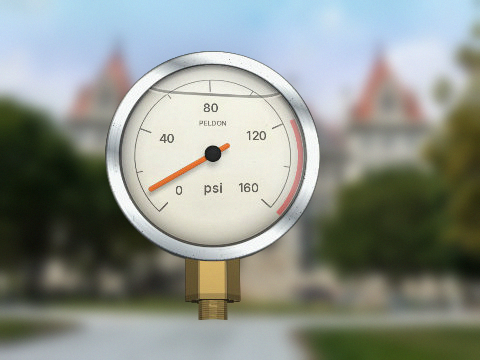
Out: 10psi
